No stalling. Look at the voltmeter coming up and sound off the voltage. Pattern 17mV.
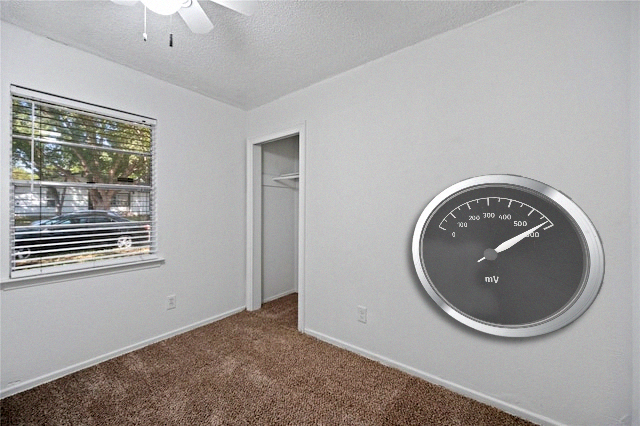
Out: 575mV
